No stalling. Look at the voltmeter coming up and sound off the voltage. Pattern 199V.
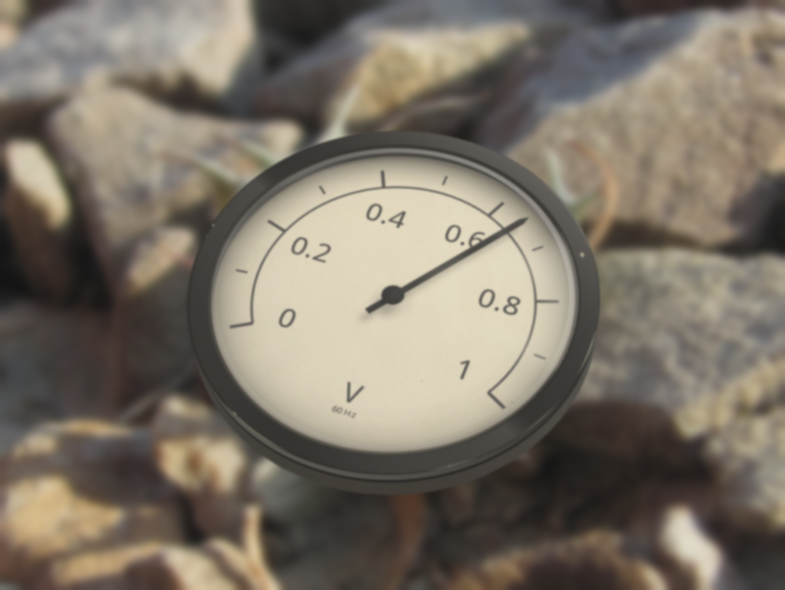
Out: 0.65V
